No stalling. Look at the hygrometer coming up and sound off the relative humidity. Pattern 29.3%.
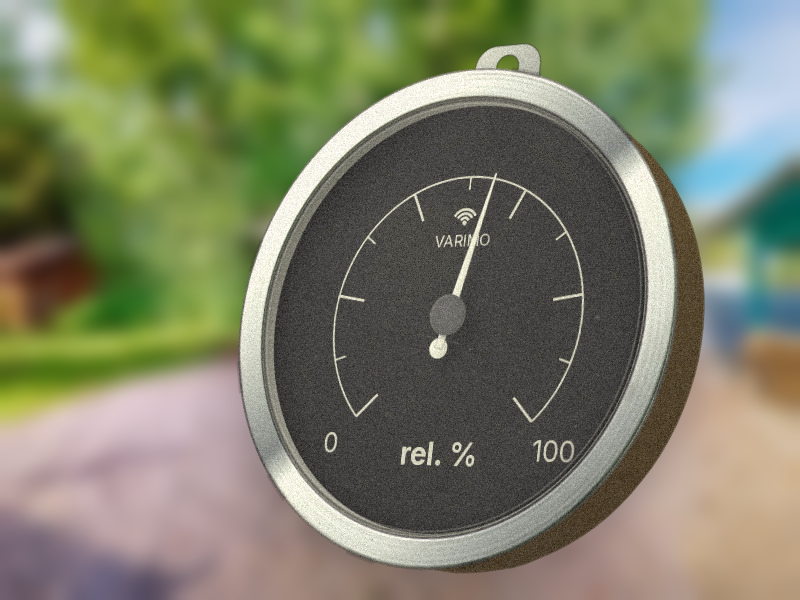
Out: 55%
